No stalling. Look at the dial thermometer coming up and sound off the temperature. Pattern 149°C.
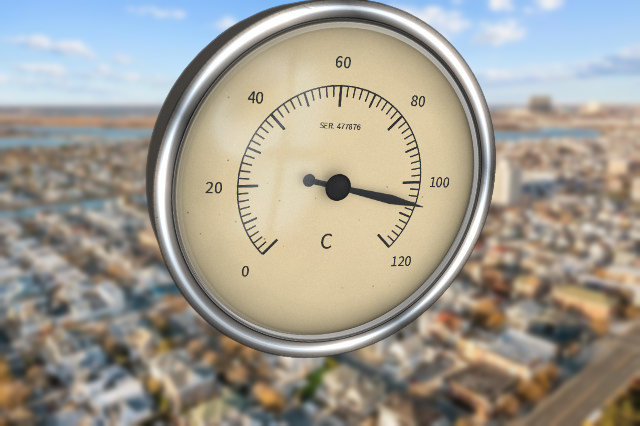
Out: 106°C
